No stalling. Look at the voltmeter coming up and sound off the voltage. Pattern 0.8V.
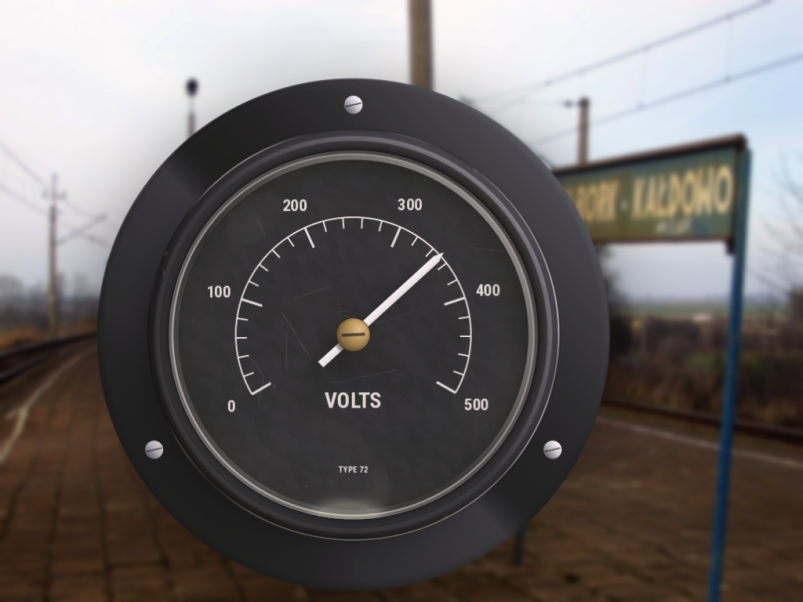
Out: 350V
